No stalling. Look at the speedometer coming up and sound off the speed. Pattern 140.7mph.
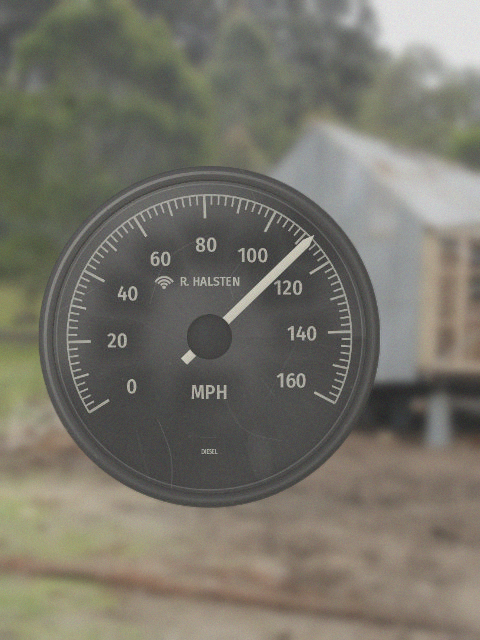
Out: 112mph
